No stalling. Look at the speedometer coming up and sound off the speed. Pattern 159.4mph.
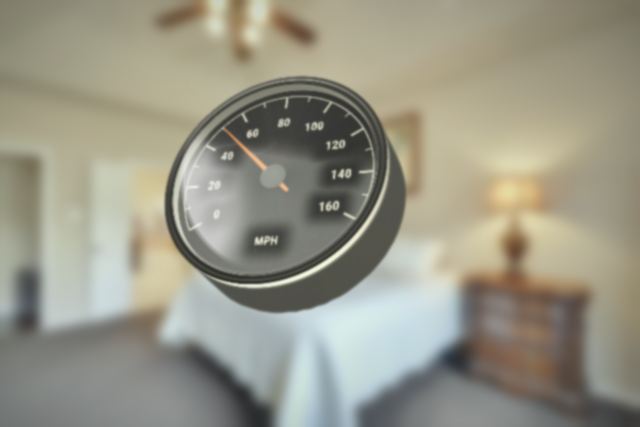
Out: 50mph
